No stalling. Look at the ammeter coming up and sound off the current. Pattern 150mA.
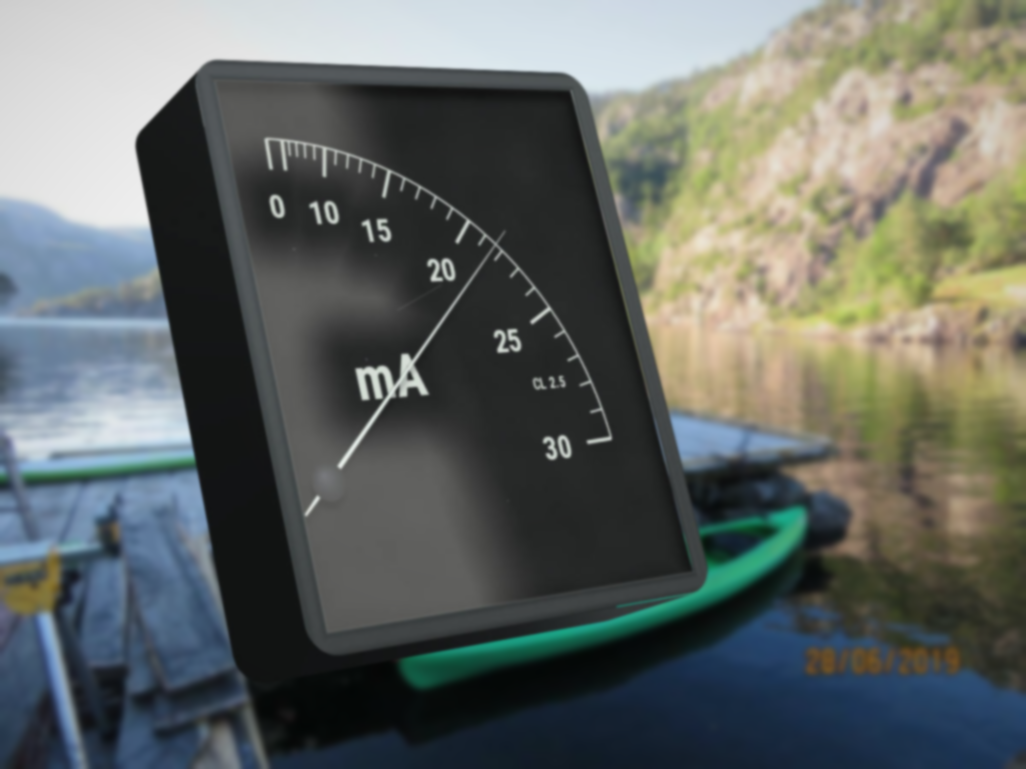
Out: 21.5mA
